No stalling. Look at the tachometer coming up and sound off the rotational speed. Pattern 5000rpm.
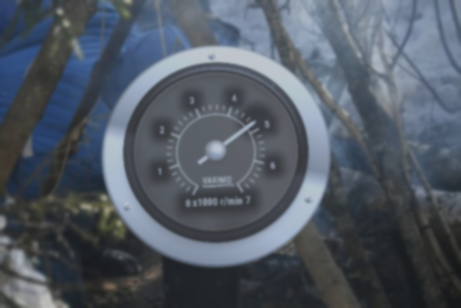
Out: 4800rpm
